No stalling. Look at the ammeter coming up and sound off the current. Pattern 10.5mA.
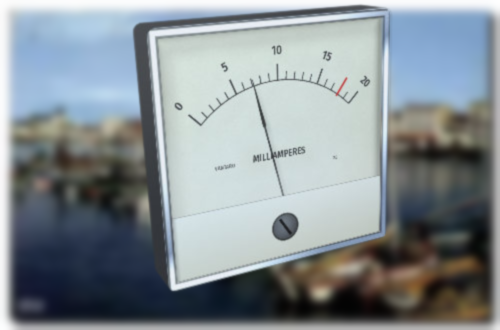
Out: 7mA
